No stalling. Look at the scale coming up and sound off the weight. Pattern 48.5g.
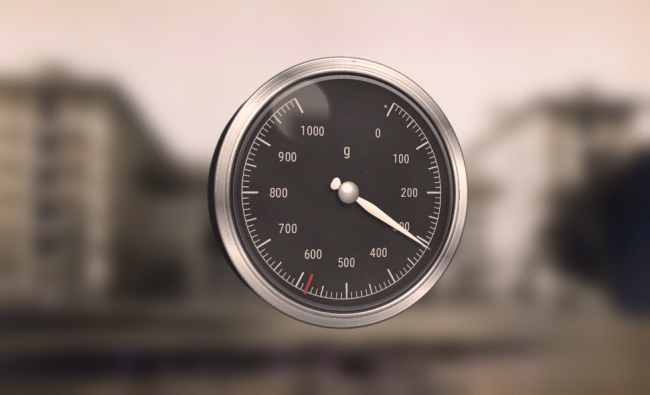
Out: 310g
